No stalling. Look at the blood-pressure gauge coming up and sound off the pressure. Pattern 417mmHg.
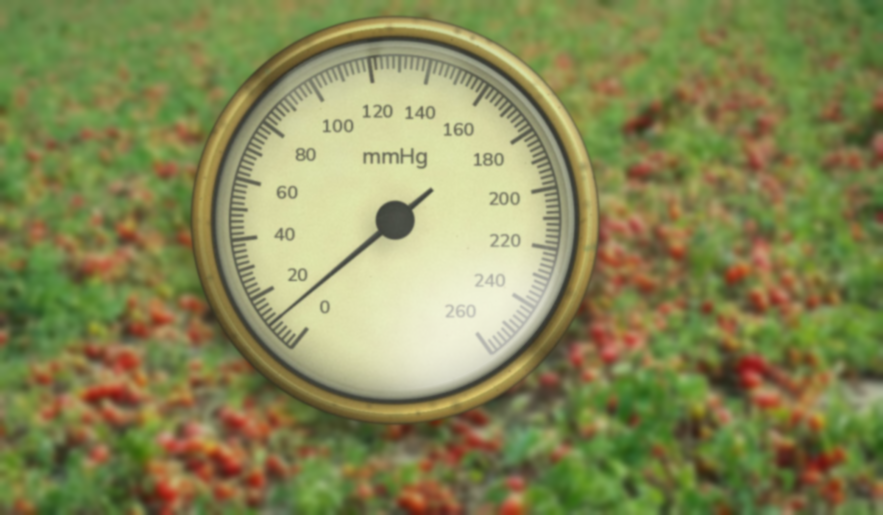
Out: 10mmHg
